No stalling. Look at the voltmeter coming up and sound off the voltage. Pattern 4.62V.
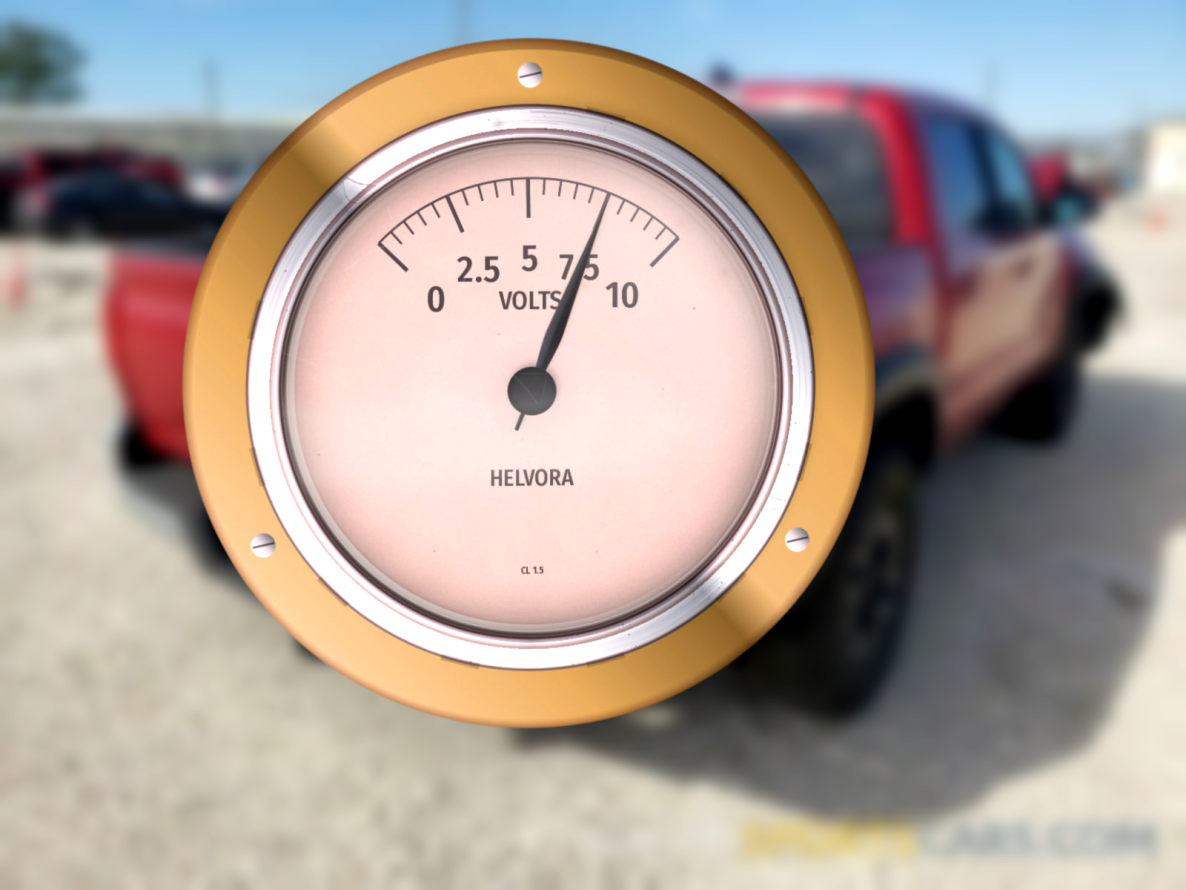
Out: 7.5V
